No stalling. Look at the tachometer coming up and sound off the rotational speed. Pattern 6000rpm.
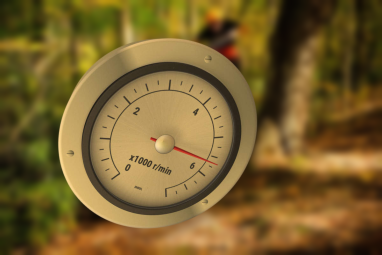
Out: 5625rpm
